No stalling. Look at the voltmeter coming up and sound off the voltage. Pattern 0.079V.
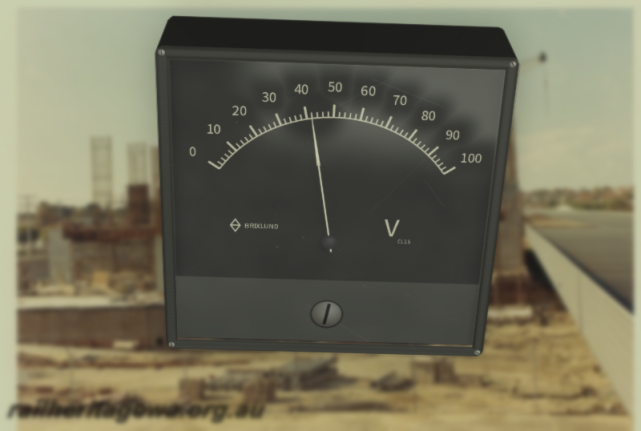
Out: 42V
